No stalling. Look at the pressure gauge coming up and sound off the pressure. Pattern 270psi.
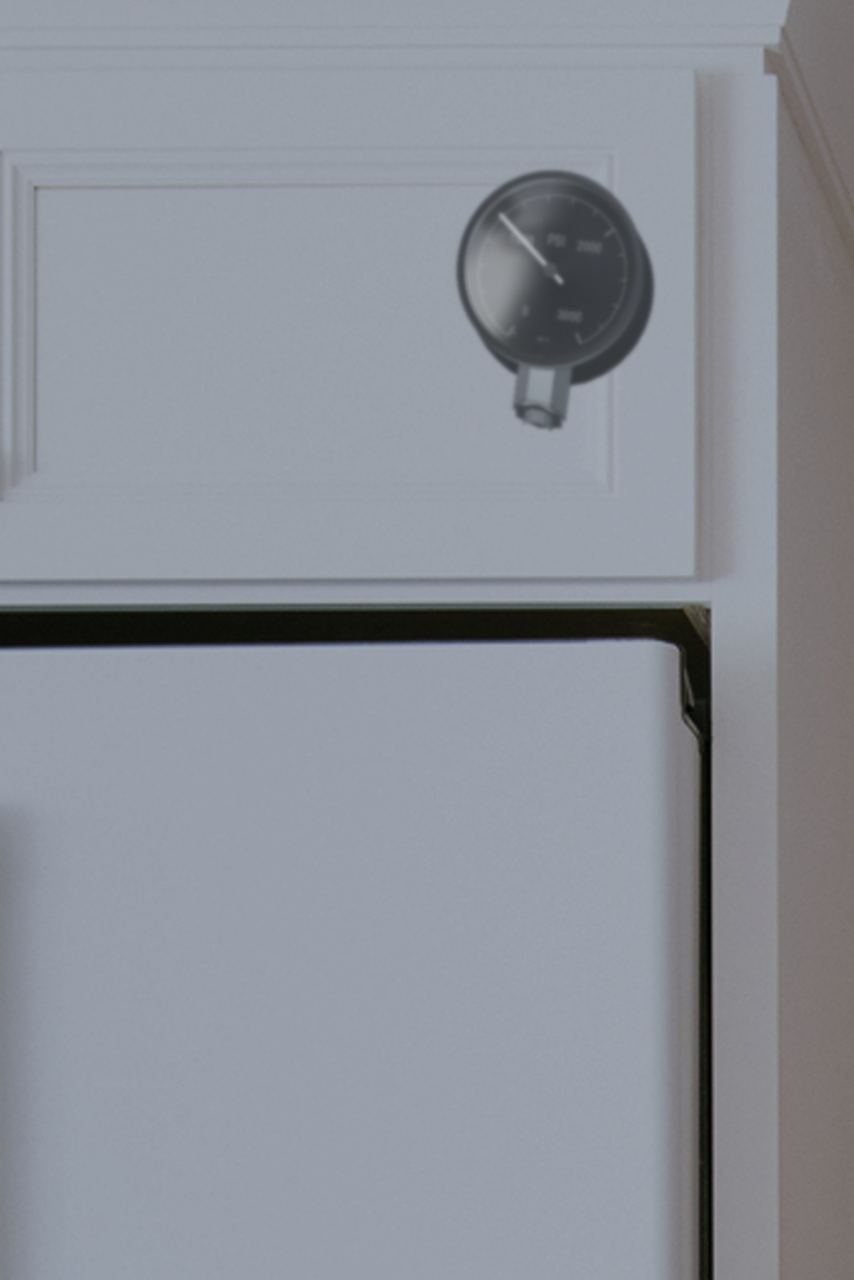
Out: 1000psi
